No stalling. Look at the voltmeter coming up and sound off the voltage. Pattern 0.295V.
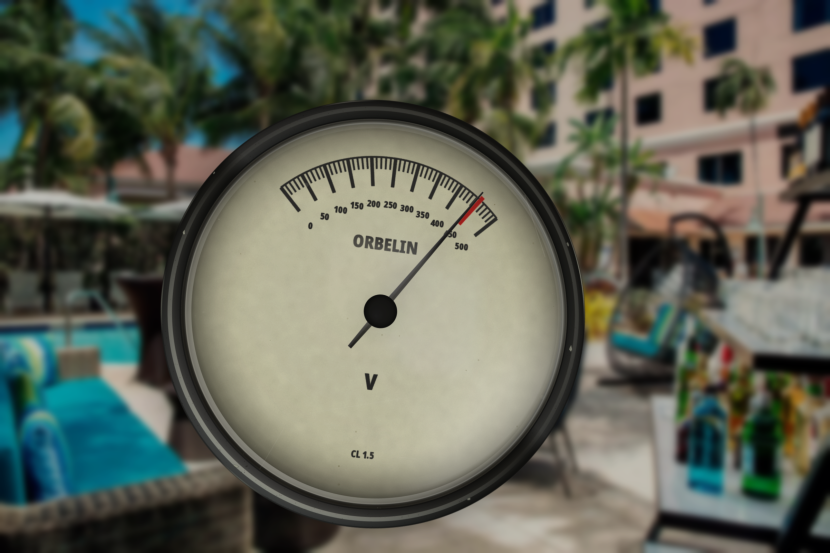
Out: 440V
